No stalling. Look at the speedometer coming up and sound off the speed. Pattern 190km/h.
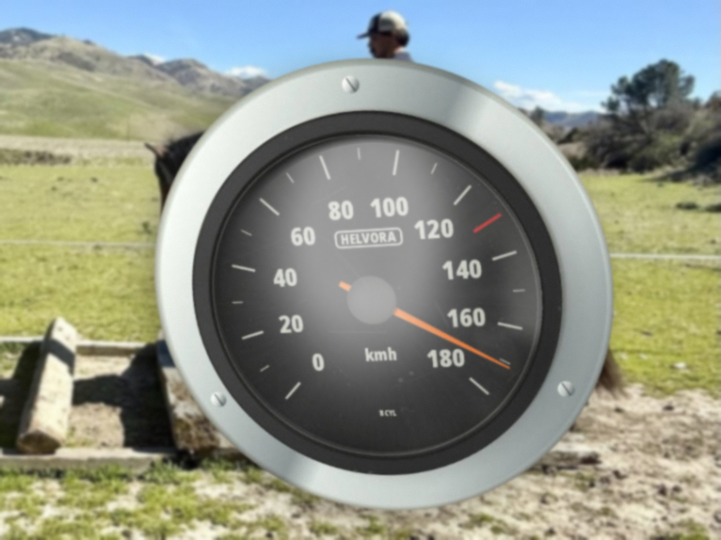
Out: 170km/h
